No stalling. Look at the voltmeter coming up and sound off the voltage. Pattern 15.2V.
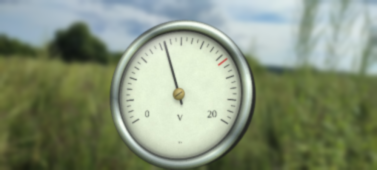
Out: 8.5V
